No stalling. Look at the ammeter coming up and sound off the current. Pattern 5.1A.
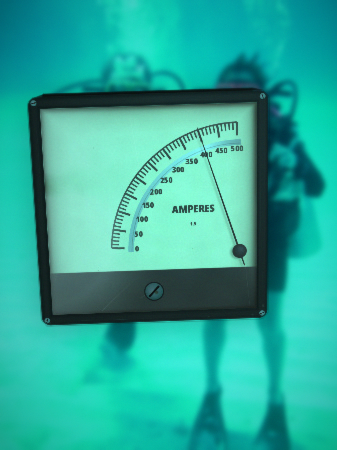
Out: 400A
